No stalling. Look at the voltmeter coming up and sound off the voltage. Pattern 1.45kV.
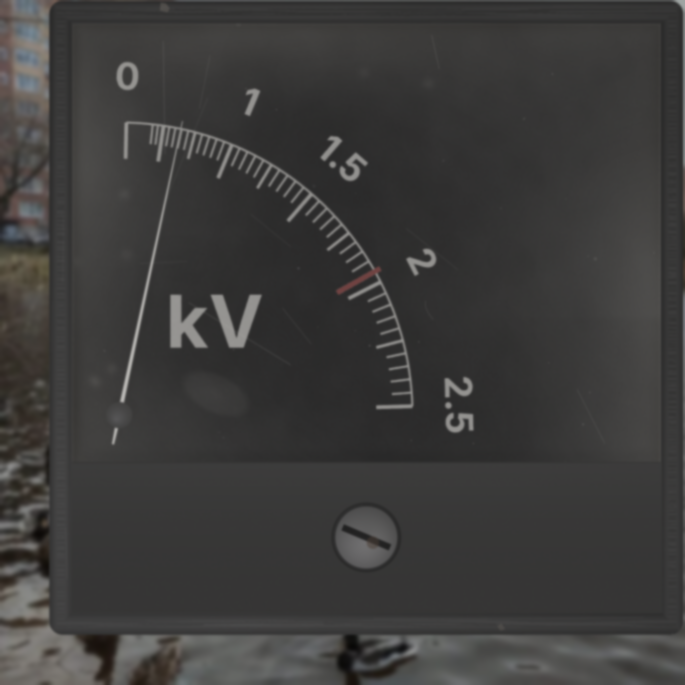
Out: 0.65kV
